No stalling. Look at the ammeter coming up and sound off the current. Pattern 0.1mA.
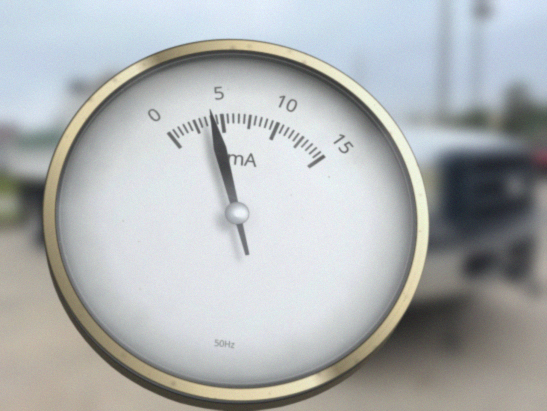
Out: 4mA
